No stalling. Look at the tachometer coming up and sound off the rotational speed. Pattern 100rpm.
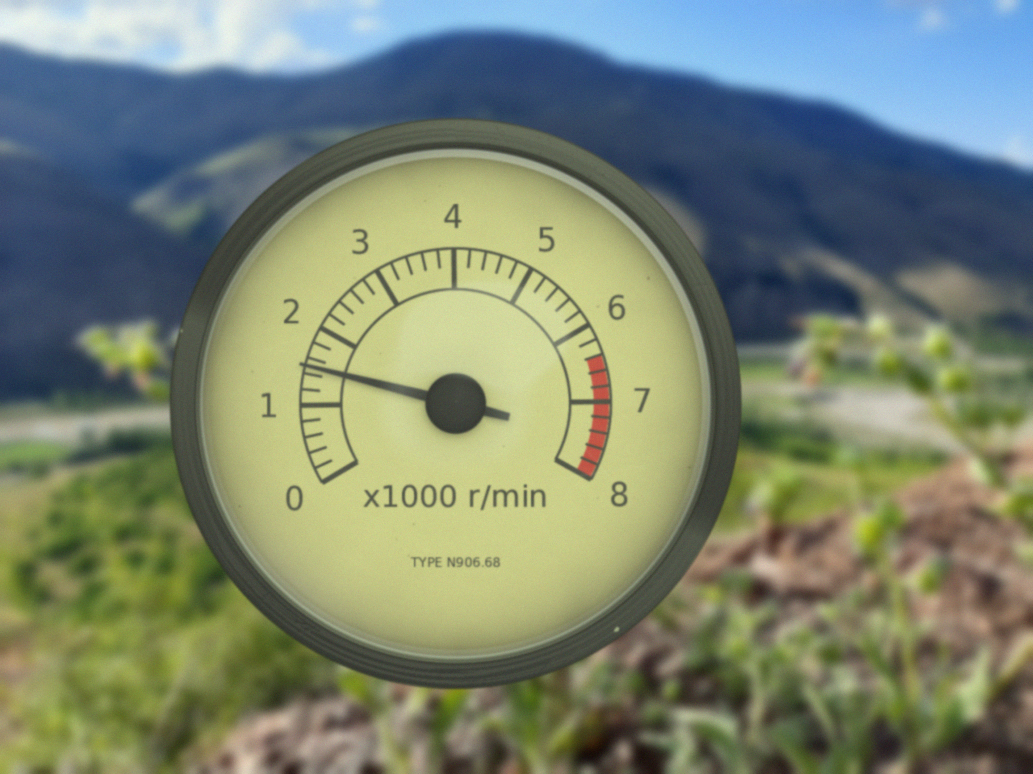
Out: 1500rpm
